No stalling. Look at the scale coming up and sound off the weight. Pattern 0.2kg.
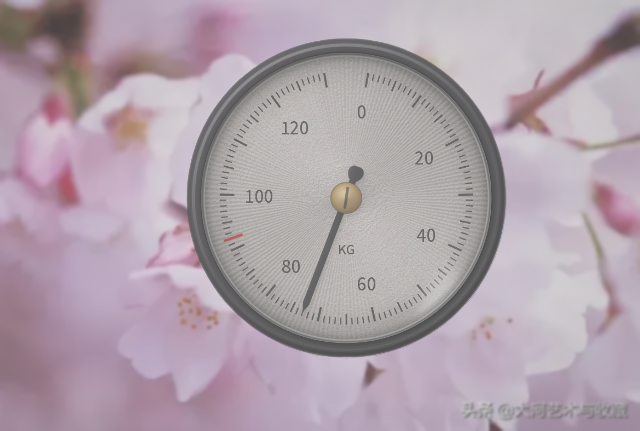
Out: 73kg
